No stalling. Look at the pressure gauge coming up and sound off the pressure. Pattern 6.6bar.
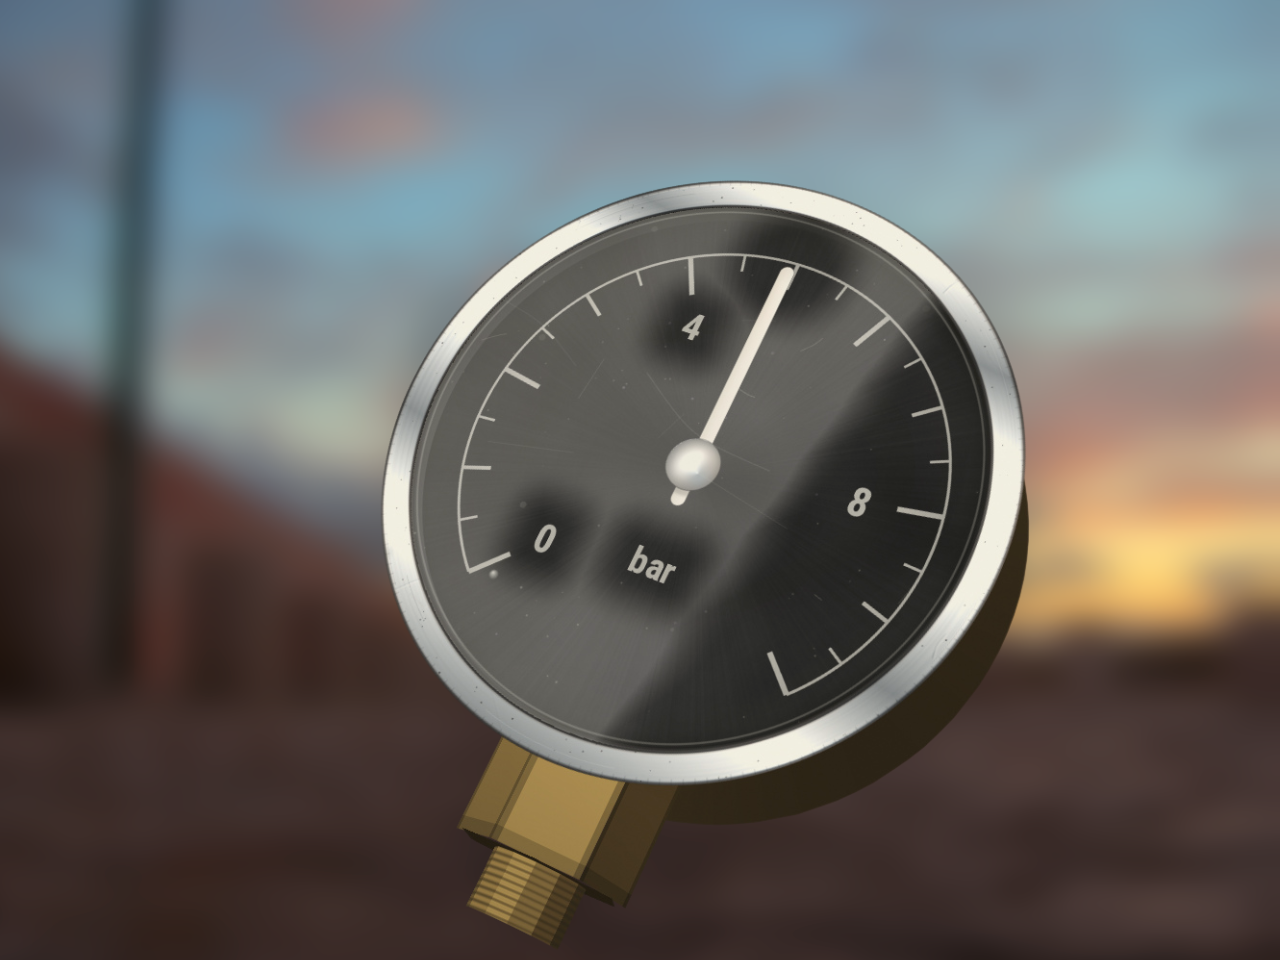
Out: 5bar
